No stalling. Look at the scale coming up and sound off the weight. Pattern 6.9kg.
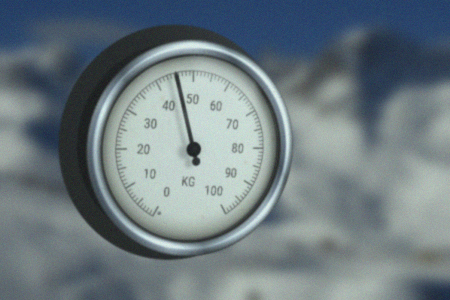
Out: 45kg
